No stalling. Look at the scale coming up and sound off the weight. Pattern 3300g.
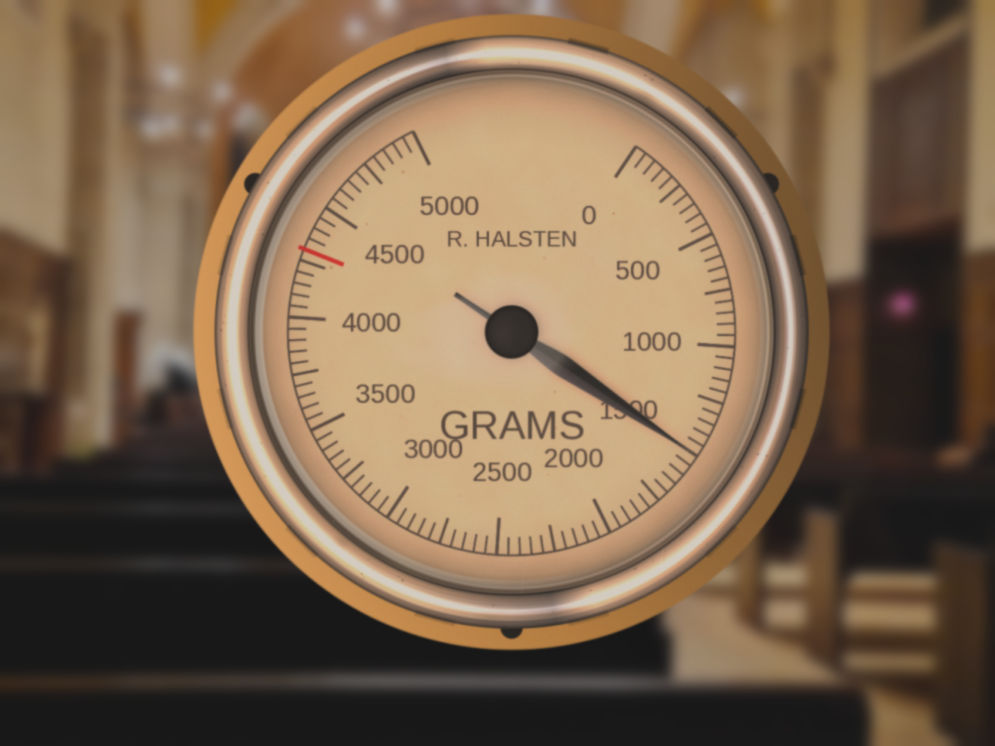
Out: 1500g
